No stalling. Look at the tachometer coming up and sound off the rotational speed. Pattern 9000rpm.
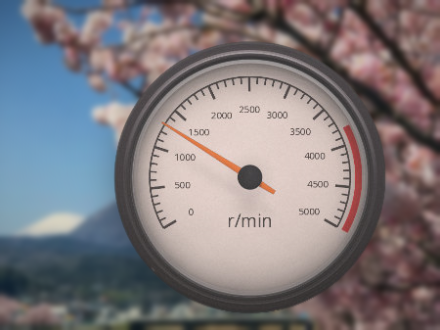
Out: 1300rpm
